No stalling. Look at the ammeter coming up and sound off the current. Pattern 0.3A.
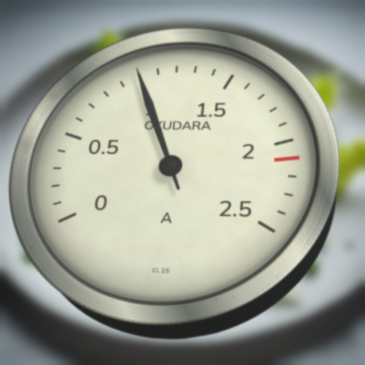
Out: 1A
